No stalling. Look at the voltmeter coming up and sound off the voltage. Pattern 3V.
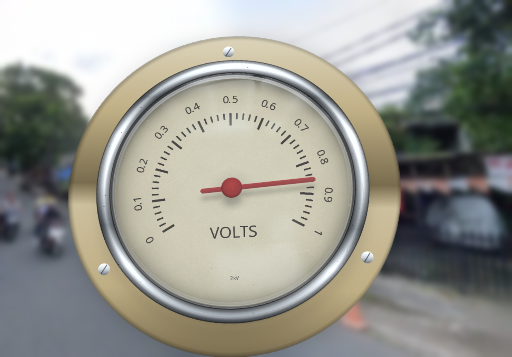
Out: 0.86V
